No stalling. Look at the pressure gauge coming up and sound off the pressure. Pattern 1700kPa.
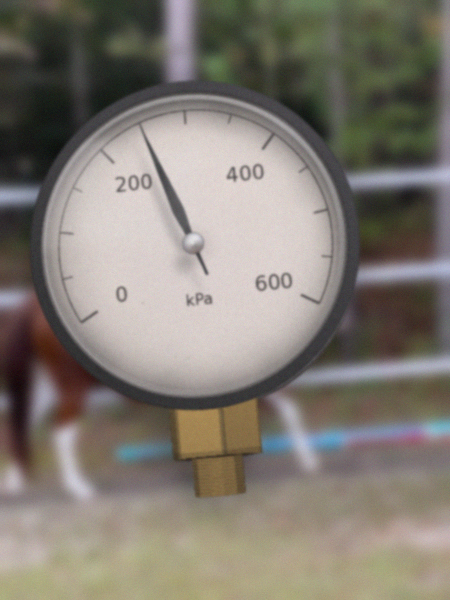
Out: 250kPa
